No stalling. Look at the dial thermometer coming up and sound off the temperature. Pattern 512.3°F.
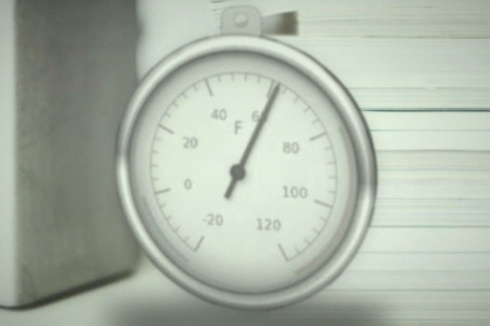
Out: 62°F
